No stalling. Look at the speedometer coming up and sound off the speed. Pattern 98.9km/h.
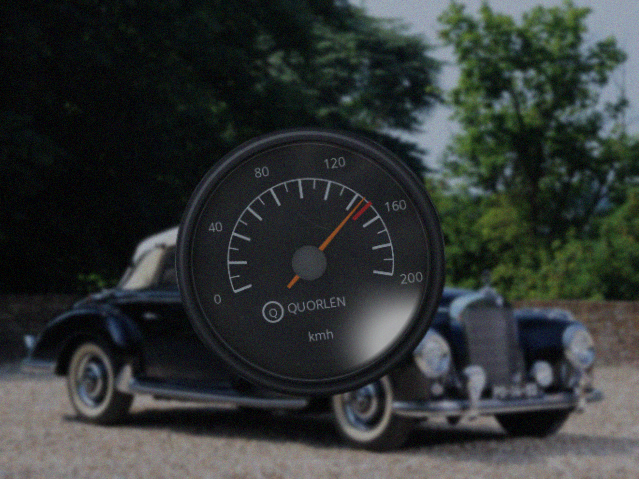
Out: 145km/h
